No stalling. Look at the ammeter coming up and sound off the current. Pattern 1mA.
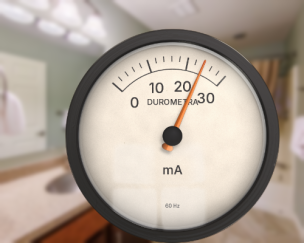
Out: 24mA
